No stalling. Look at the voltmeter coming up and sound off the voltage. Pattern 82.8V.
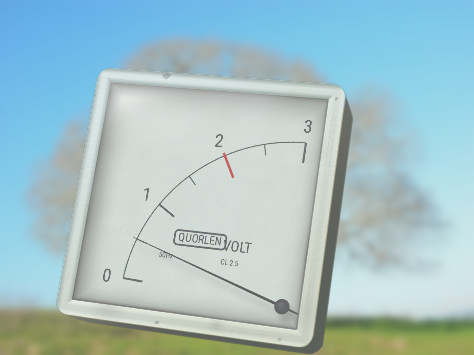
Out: 0.5V
